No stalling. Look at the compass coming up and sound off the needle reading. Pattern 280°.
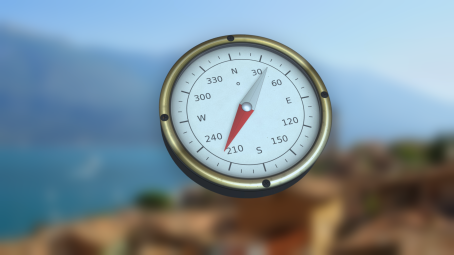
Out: 220°
